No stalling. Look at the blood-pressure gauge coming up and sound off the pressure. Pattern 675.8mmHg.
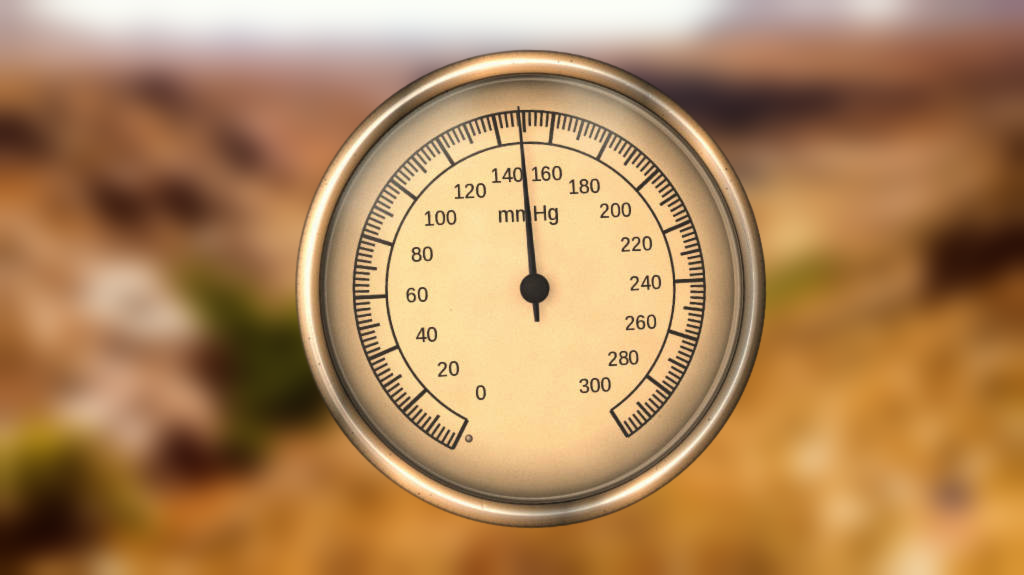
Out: 148mmHg
